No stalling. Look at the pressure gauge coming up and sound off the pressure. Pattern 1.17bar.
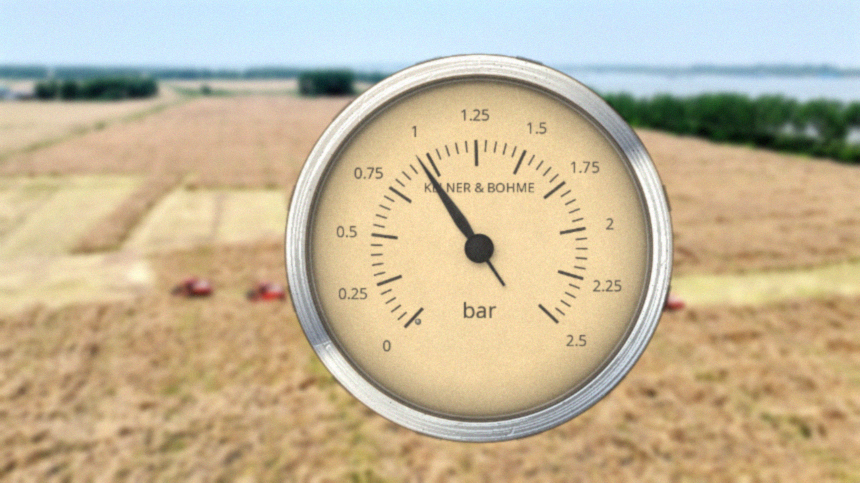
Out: 0.95bar
